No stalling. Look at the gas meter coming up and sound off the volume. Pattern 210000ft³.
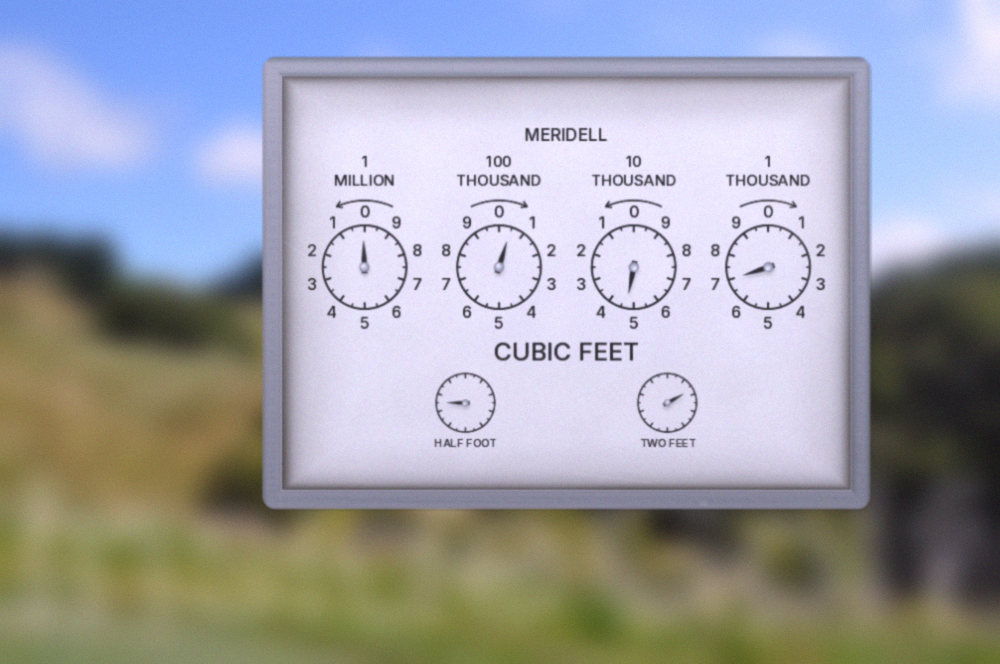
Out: 4700ft³
